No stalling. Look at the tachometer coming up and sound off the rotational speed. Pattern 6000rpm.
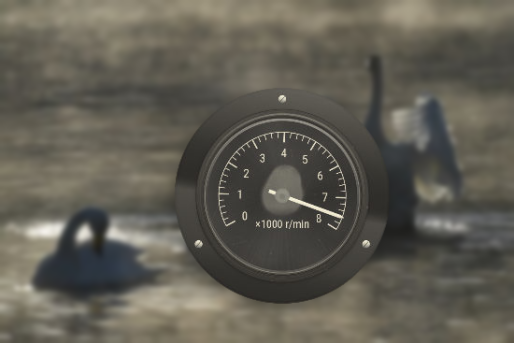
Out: 7600rpm
